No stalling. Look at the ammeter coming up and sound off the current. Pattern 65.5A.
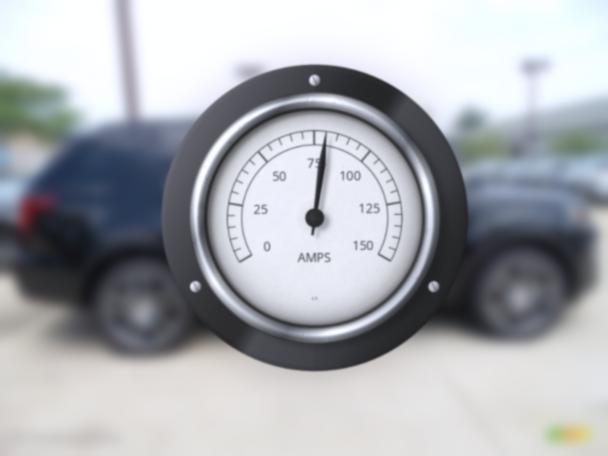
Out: 80A
